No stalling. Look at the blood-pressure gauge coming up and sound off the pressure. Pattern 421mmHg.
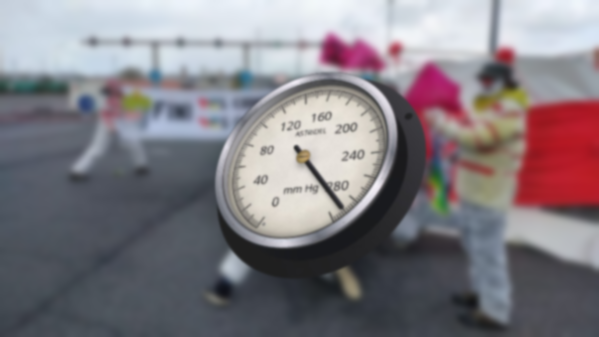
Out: 290mmHg
